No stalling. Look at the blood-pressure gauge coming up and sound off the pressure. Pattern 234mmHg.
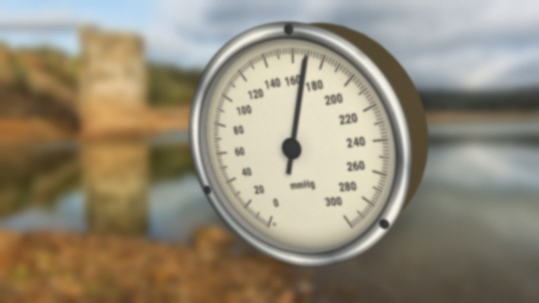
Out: 170mmHg
